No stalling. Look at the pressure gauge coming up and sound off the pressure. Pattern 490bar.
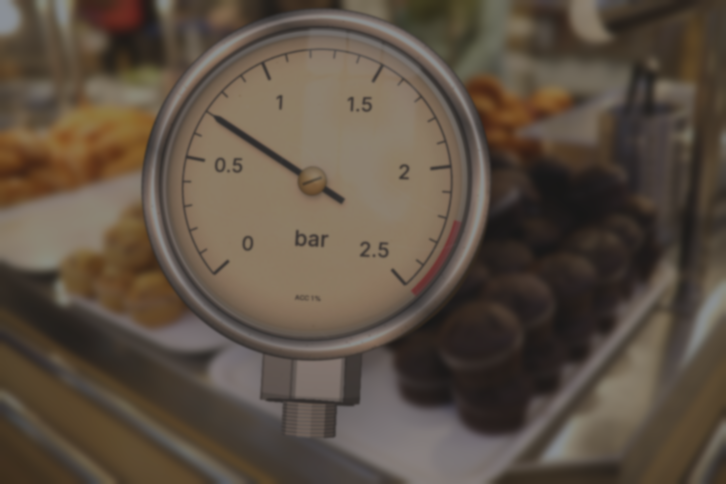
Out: 0.7bar
